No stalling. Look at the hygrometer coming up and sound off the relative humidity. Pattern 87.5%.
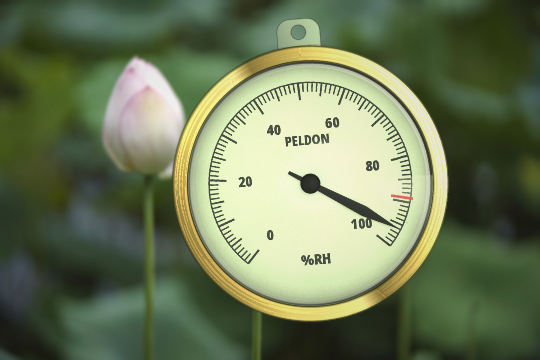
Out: 96%
